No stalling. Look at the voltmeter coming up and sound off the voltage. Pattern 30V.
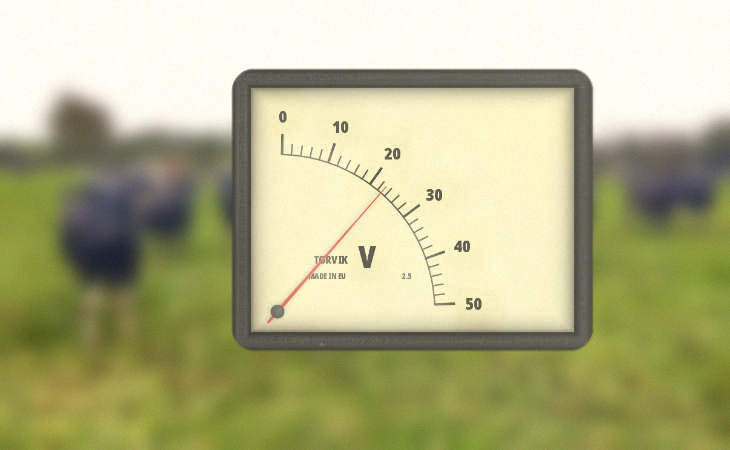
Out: 23V
